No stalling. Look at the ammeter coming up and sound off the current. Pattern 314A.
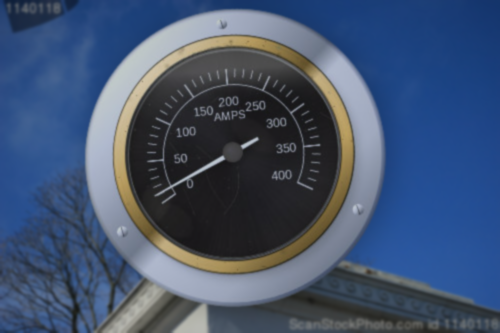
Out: 10A
